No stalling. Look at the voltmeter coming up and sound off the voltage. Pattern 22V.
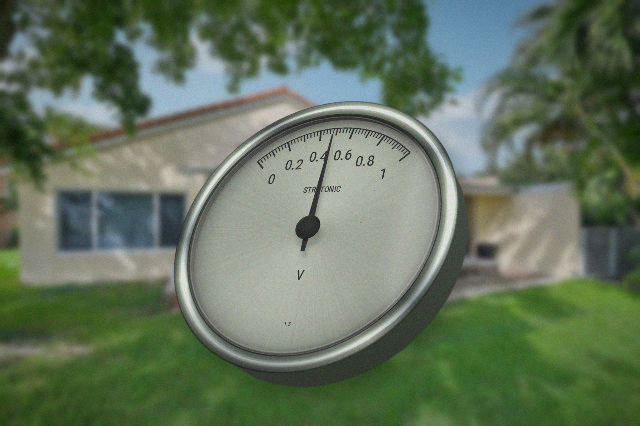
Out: 0.5V
